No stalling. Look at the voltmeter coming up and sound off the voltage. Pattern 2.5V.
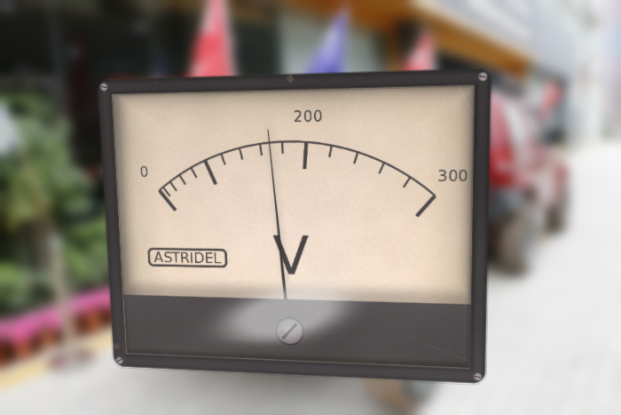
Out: 170V
